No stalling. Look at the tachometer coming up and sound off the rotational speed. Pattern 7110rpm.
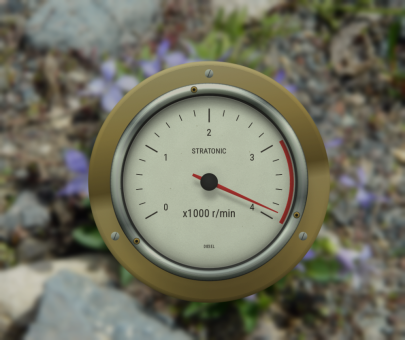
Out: 3900rpm
